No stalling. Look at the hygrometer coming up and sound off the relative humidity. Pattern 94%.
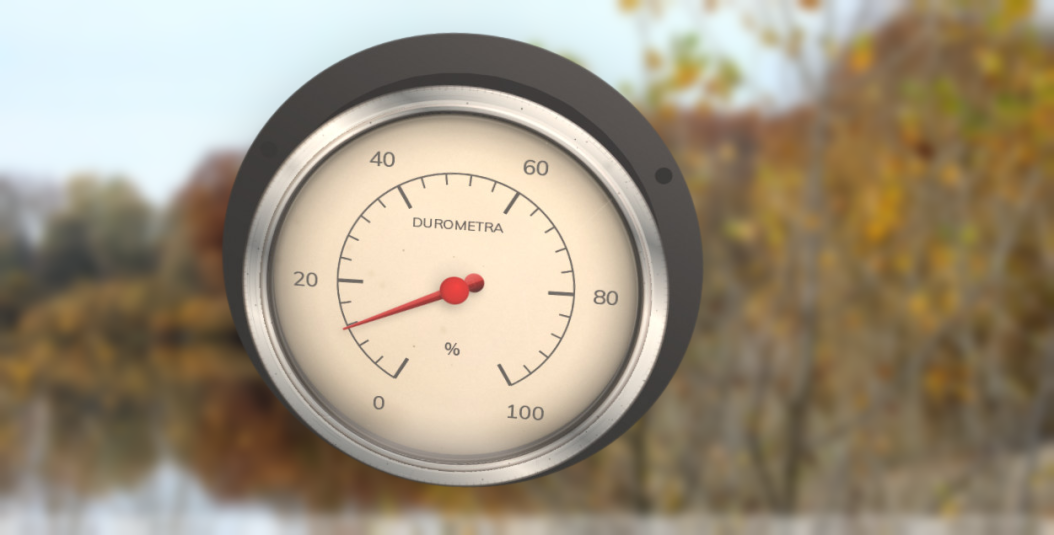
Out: 12%
